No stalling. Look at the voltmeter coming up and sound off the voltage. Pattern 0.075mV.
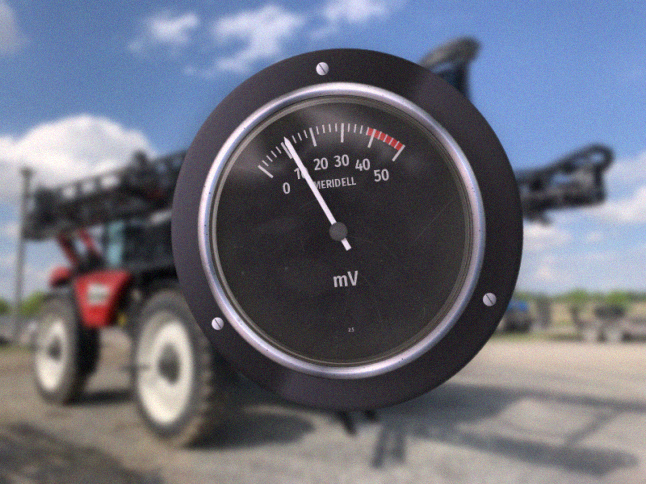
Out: 12mV
